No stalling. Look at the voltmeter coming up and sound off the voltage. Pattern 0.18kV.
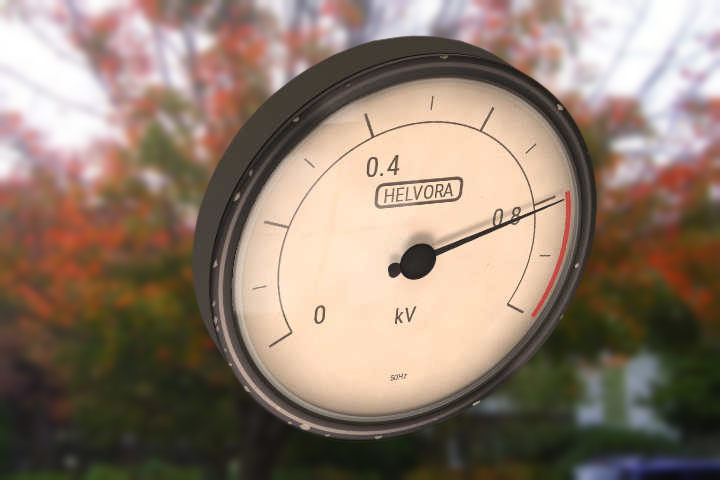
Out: 0.8kV
